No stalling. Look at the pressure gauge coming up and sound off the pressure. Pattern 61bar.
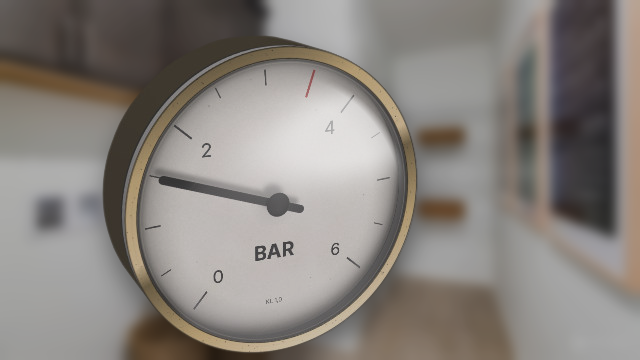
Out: 1.5bar
